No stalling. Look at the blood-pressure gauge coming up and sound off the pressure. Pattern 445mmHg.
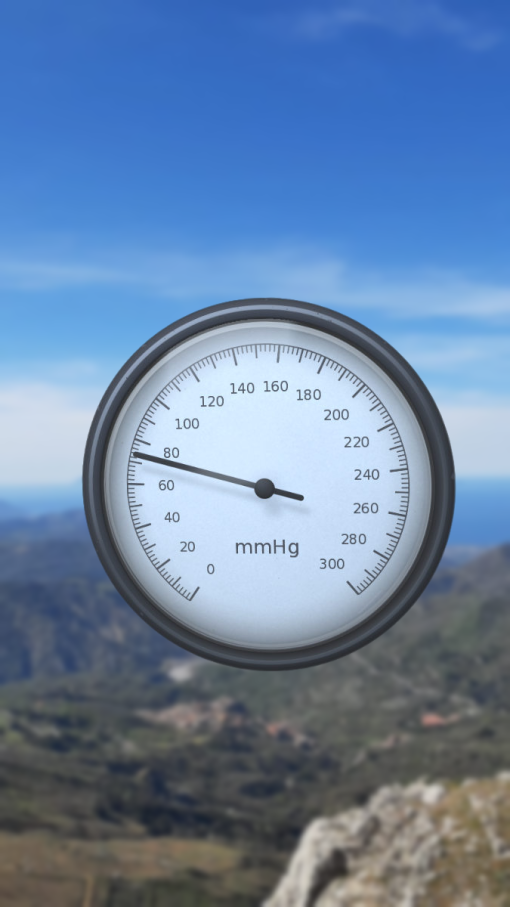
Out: 74mmHg
